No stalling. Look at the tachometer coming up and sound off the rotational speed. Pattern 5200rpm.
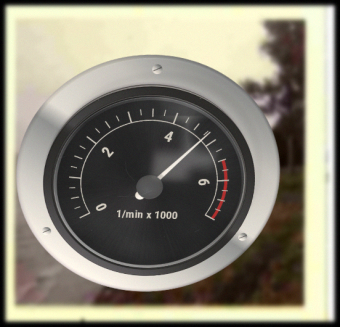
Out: 4750rpm
